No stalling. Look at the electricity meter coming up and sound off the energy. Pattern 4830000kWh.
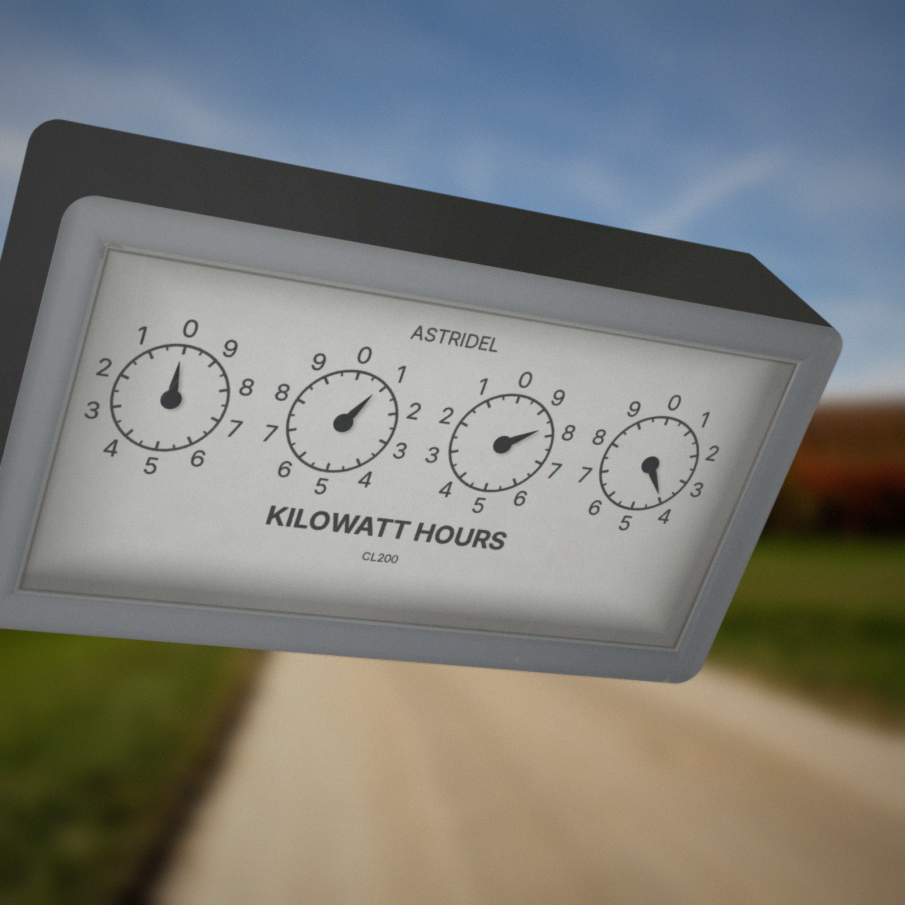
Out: 84kWh
